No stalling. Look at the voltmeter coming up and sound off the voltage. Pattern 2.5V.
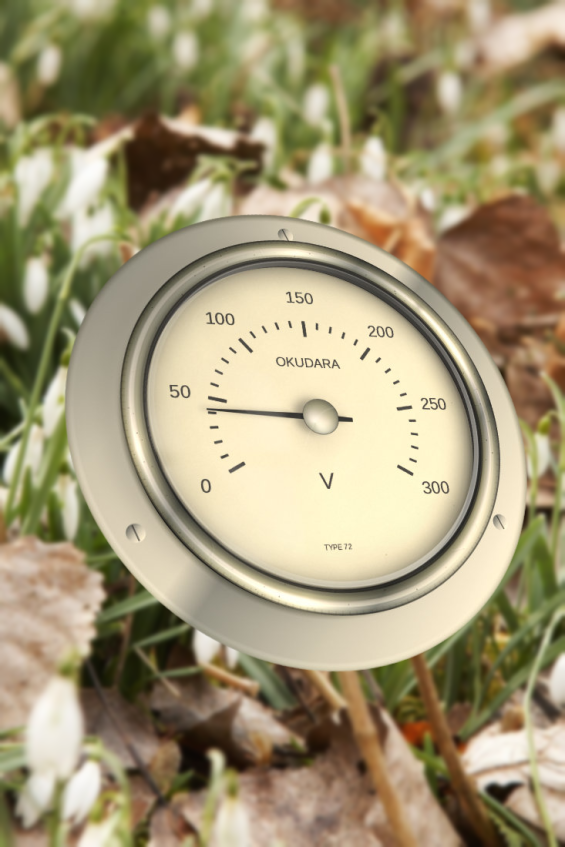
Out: 40V
